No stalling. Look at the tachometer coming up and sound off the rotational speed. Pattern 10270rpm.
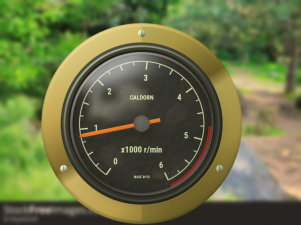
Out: 875rpm
